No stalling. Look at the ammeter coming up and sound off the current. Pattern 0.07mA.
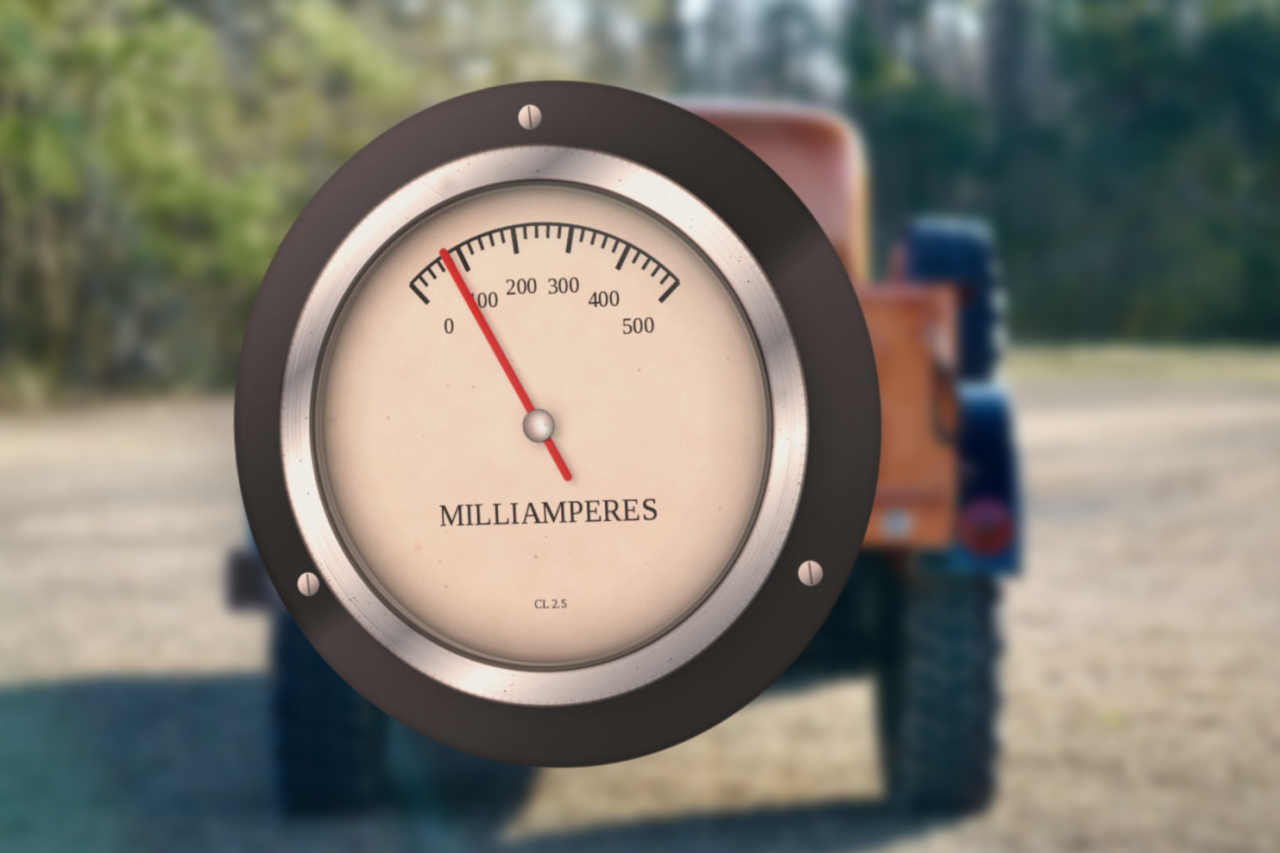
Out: 80mA
